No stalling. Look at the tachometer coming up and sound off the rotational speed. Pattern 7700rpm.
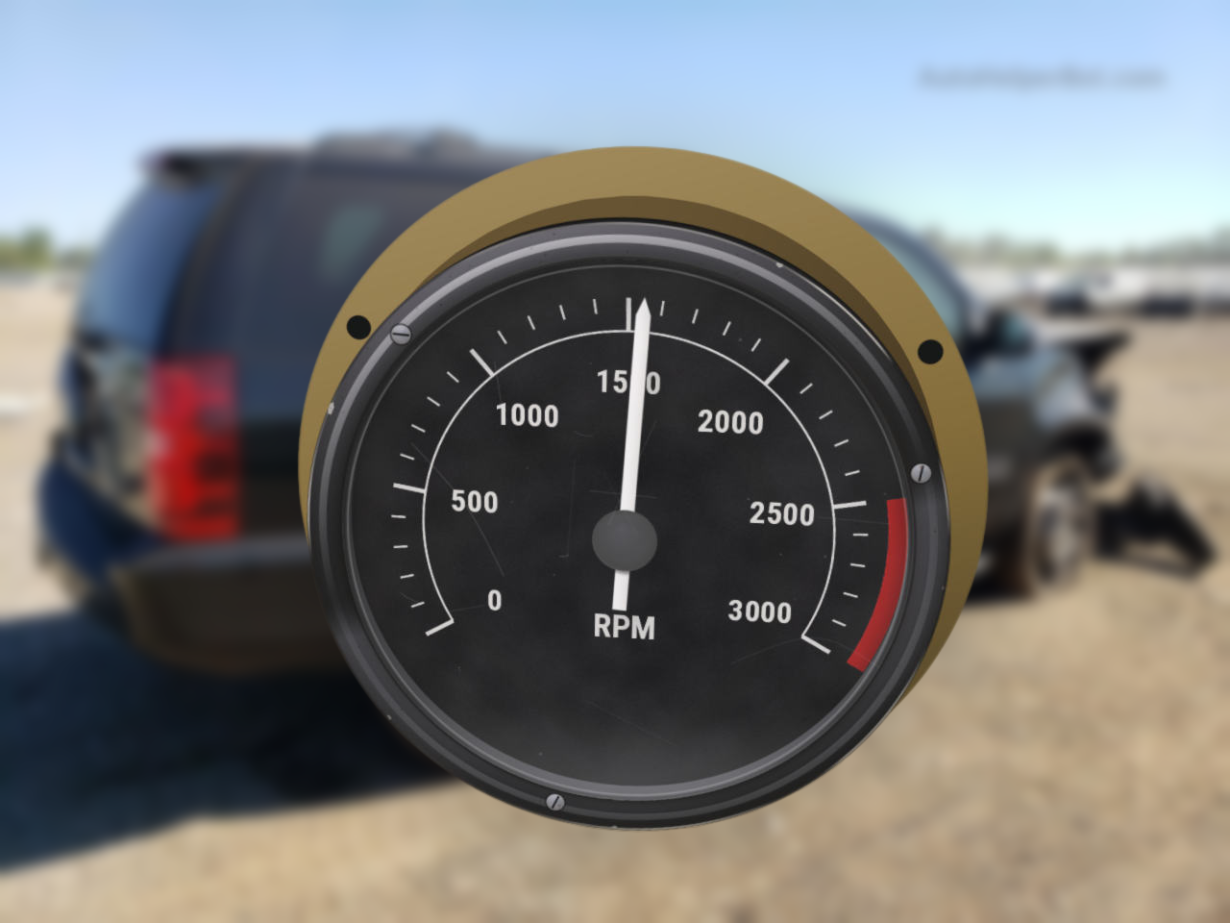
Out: 1550rpm
